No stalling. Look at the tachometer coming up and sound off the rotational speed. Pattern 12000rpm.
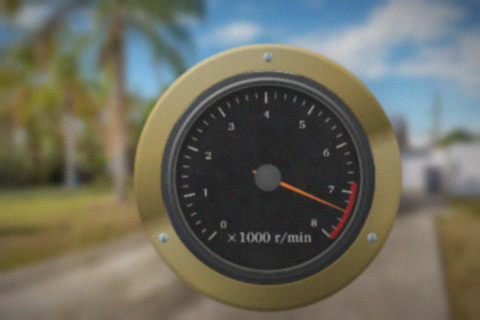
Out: 7400rpm
